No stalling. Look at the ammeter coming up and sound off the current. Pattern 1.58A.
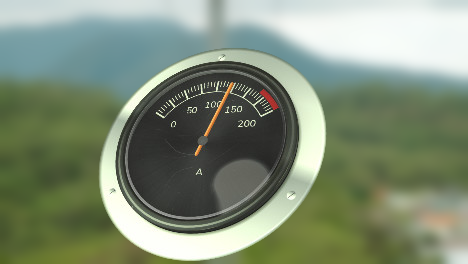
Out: 125A
